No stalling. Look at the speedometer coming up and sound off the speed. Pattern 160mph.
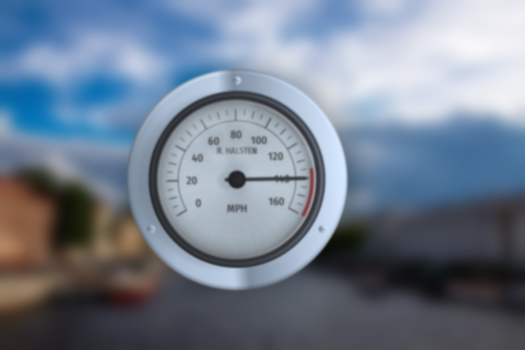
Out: 140mph
